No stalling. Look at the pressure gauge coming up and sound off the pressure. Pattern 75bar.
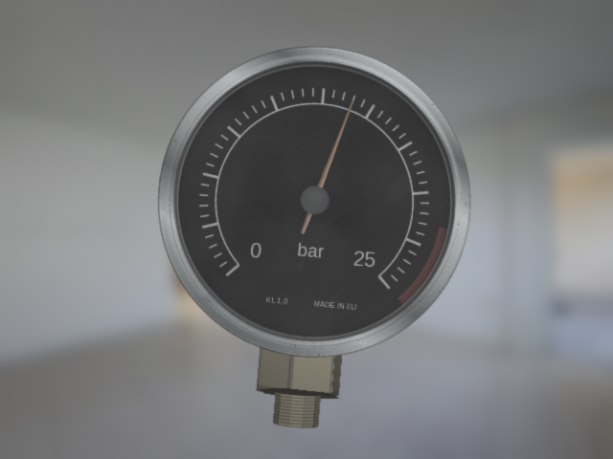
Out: 14bar
